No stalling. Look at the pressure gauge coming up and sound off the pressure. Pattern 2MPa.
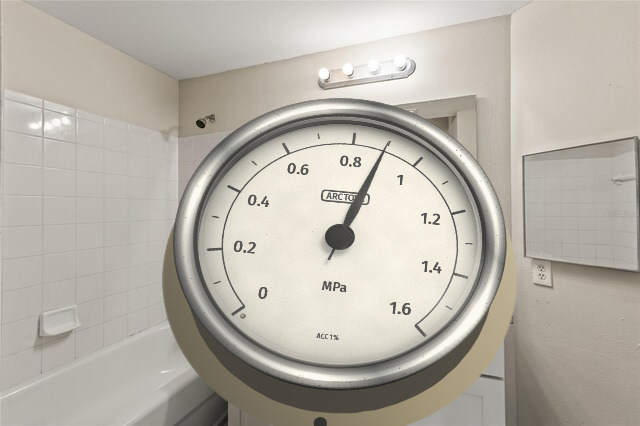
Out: 0.9MPa
